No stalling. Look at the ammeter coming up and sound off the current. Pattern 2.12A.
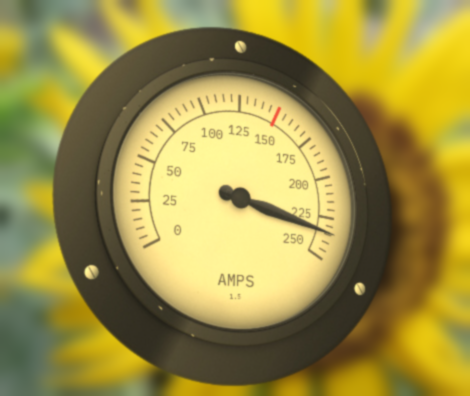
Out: 235A
